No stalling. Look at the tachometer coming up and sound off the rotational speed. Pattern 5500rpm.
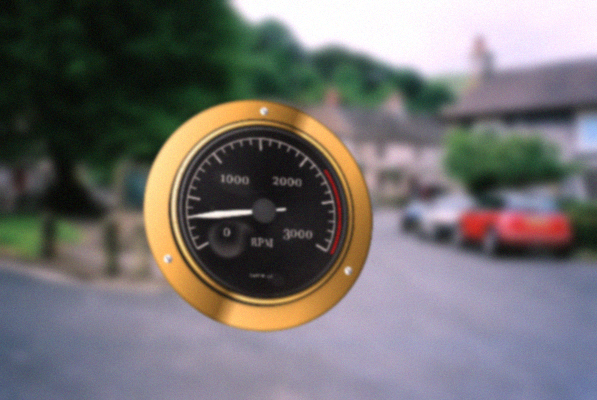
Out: 300rpm
